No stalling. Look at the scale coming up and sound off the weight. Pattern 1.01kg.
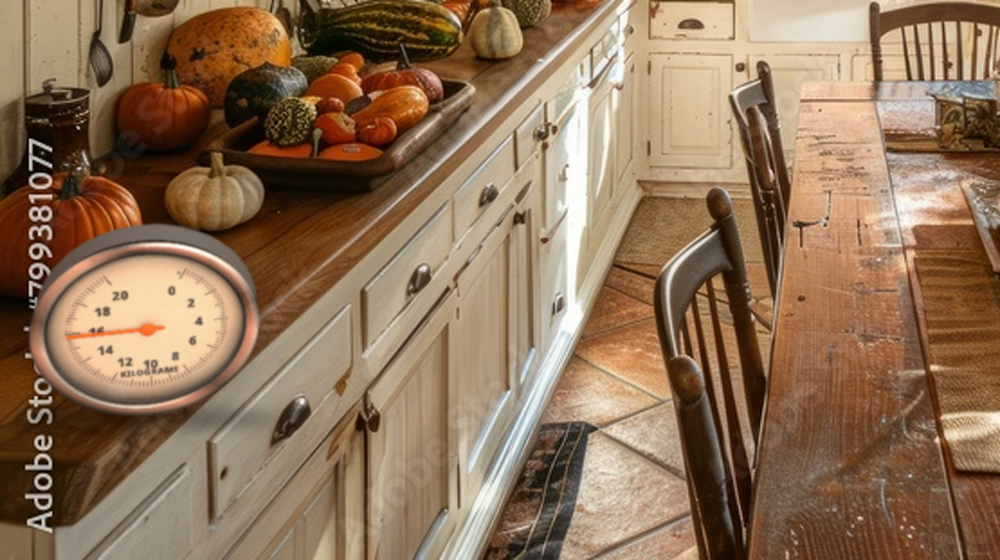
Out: 16kg
